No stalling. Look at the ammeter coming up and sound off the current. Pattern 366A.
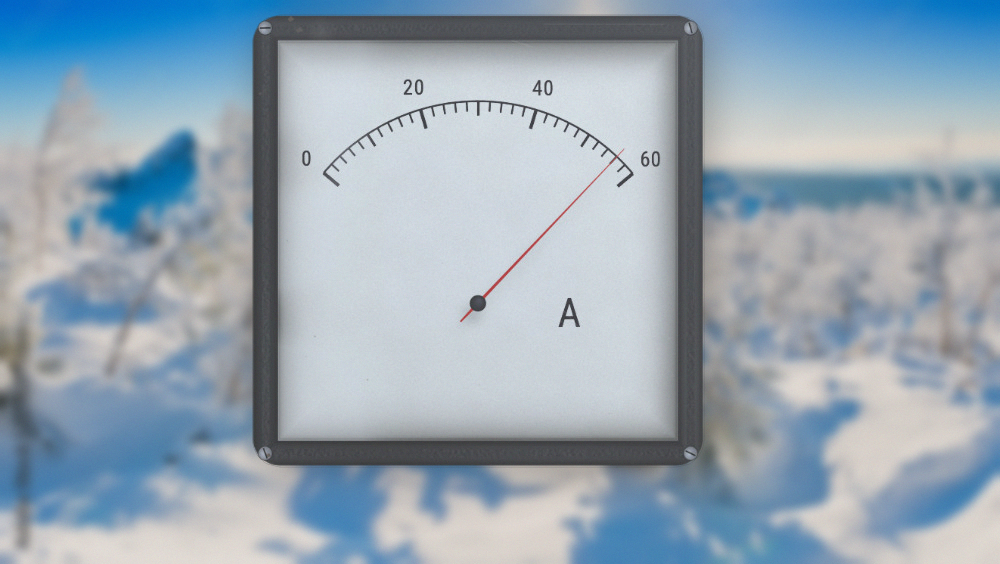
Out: 56A
